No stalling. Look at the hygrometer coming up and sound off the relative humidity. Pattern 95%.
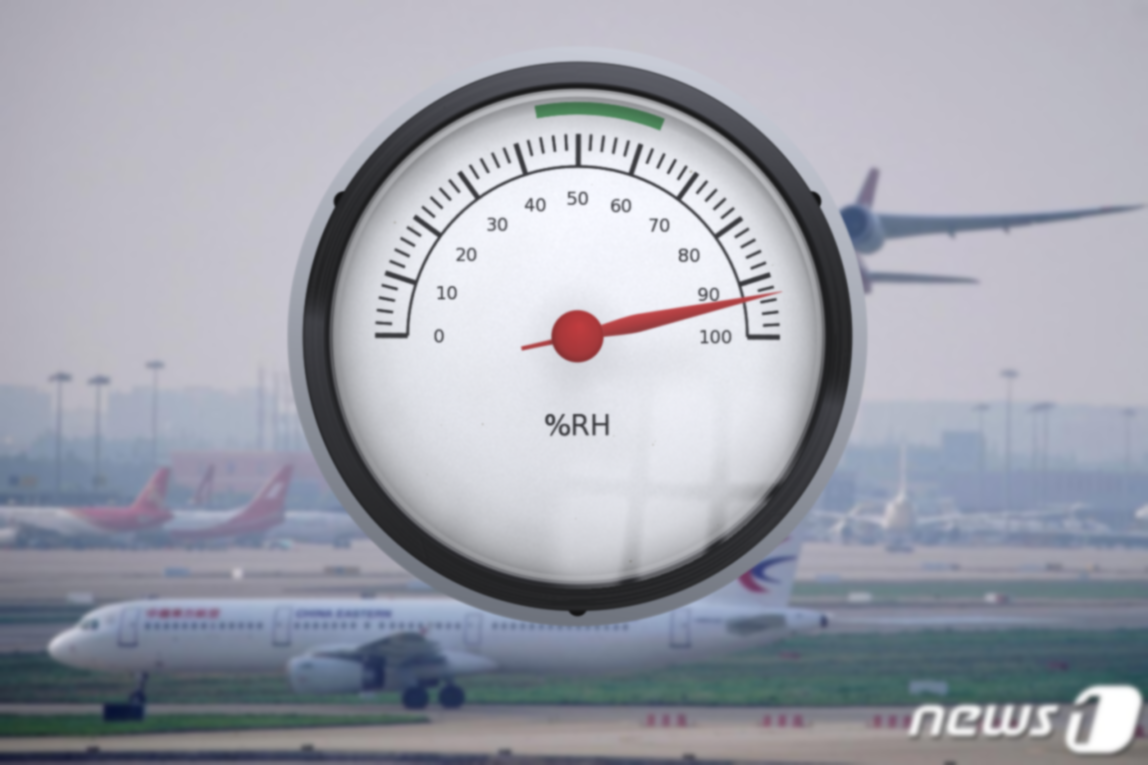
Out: 93%
